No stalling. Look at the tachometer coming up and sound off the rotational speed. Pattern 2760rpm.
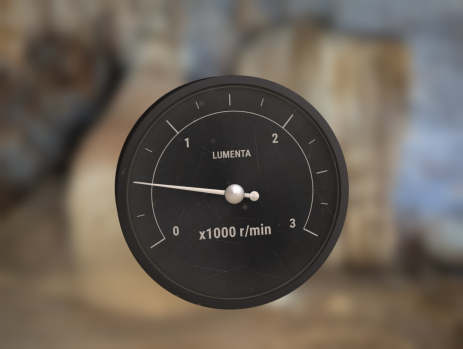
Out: 500rpm
